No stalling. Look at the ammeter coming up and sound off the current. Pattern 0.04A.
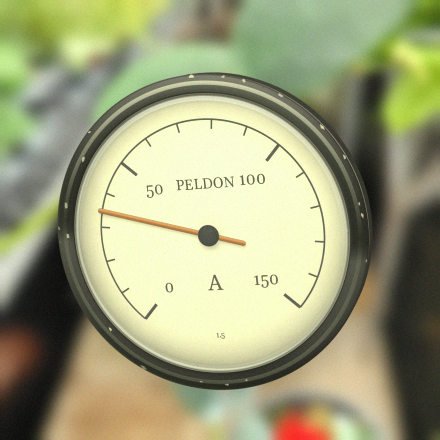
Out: 35A
